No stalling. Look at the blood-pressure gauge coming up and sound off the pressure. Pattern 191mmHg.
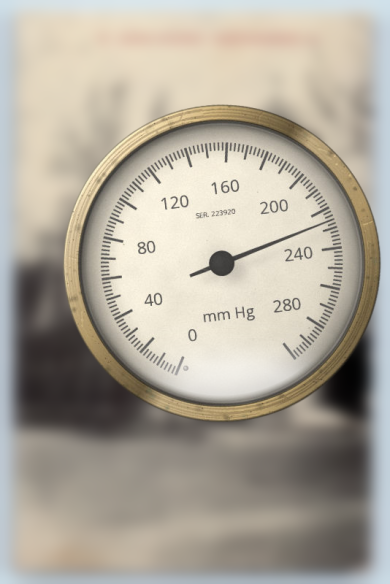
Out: 226mmHg
